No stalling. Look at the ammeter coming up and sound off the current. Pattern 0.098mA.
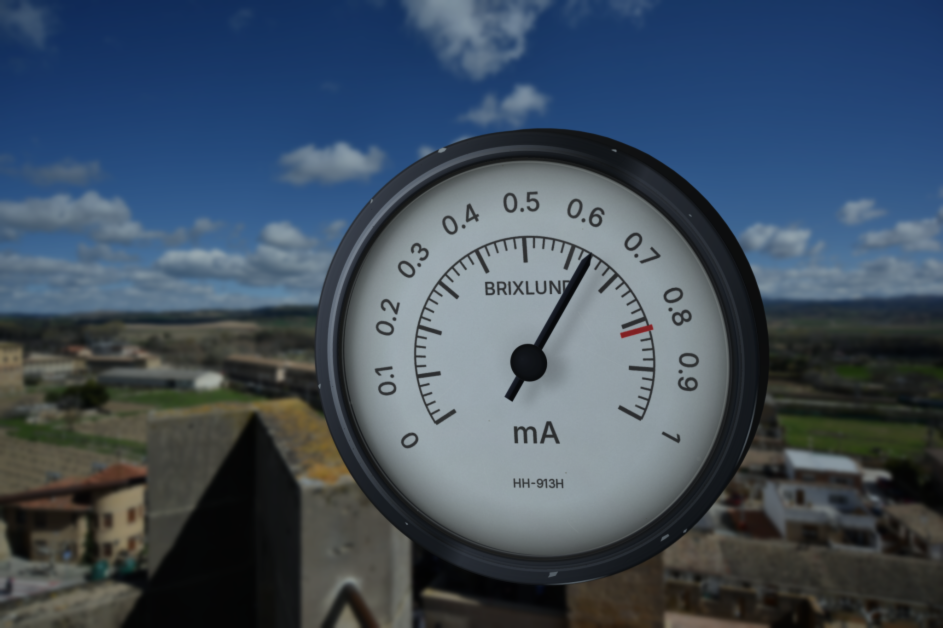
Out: 0.64mA
